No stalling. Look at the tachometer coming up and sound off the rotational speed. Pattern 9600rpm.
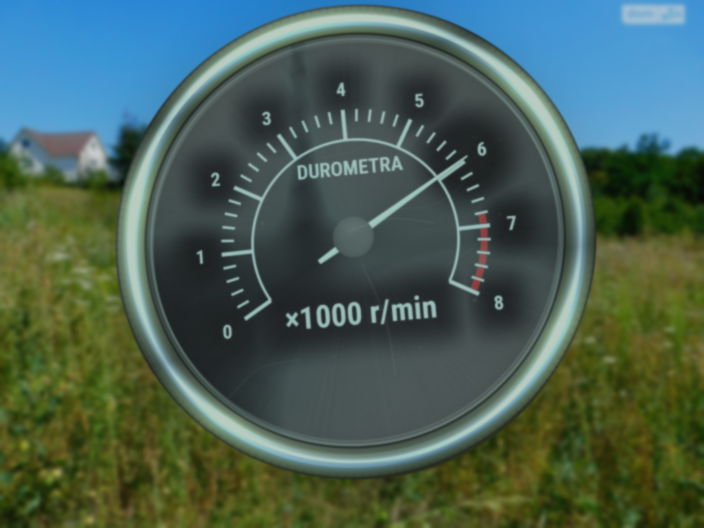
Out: 6000rpm
